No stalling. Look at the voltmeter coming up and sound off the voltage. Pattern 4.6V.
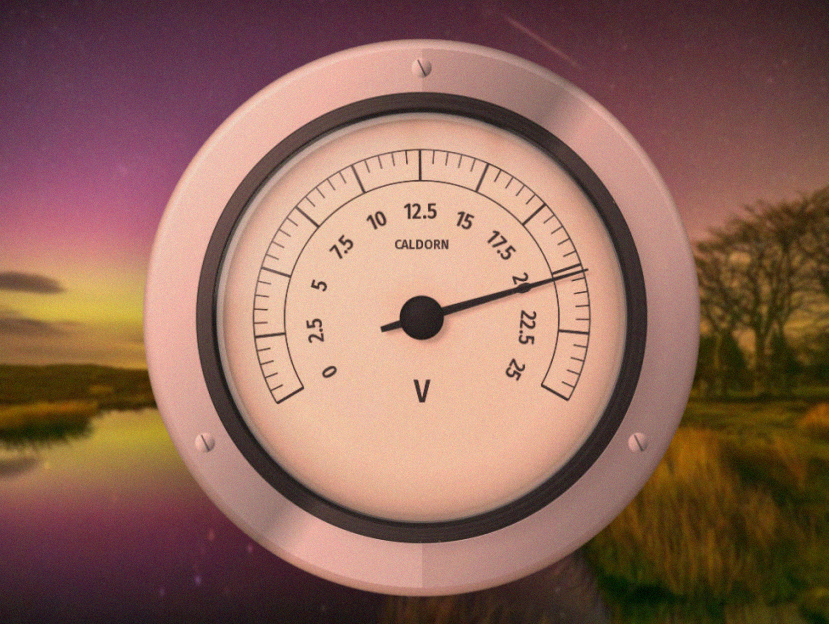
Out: 20.25V
